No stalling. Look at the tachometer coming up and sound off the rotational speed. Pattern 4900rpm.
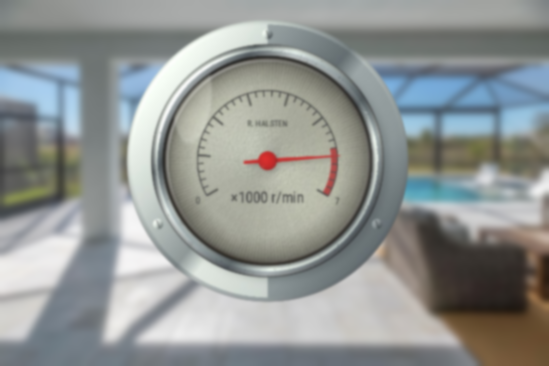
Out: 6000rpm
